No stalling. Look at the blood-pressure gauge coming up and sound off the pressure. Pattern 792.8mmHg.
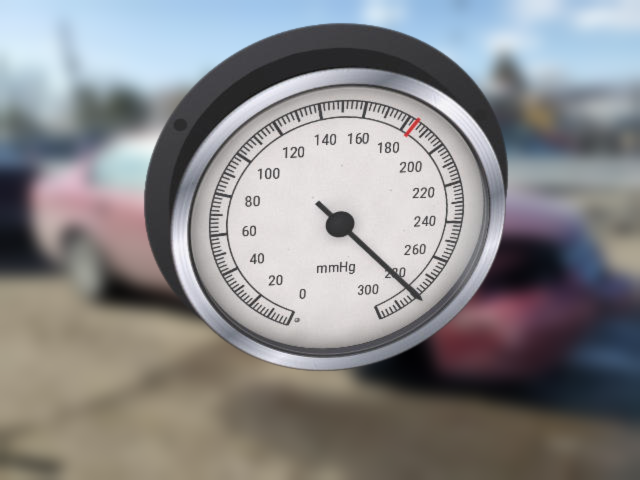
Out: 280mmHg
